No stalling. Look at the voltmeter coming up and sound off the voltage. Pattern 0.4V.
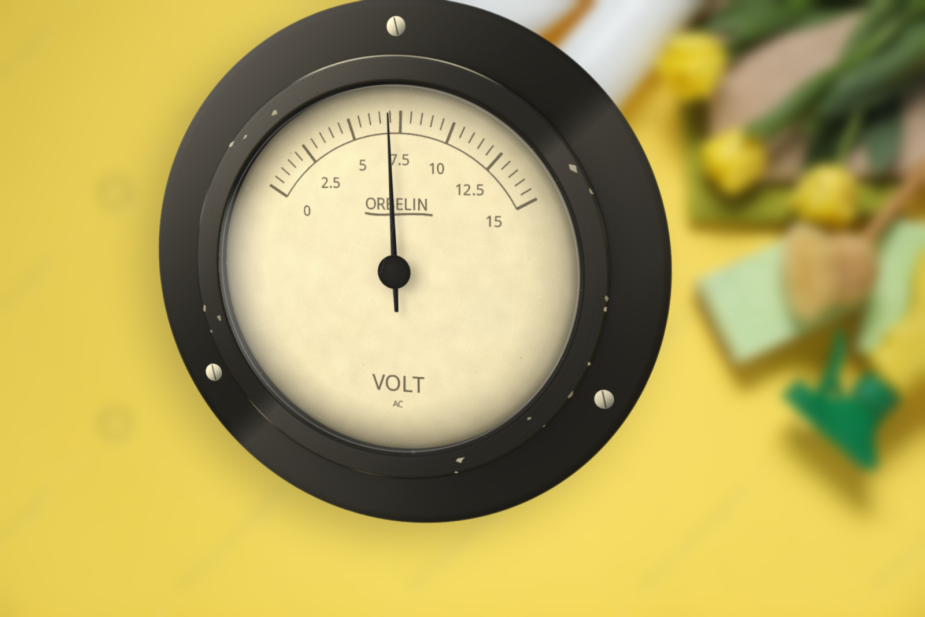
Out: 7V
